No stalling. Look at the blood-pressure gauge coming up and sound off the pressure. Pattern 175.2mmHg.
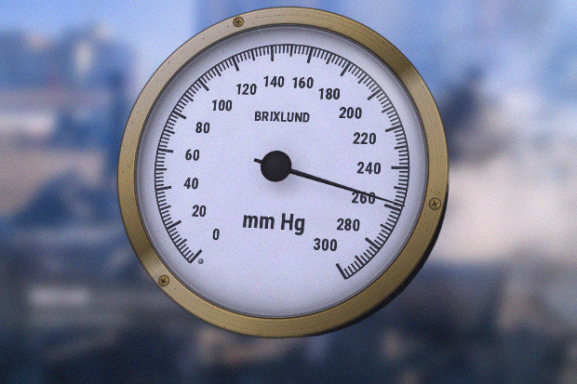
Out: 258mmHg
